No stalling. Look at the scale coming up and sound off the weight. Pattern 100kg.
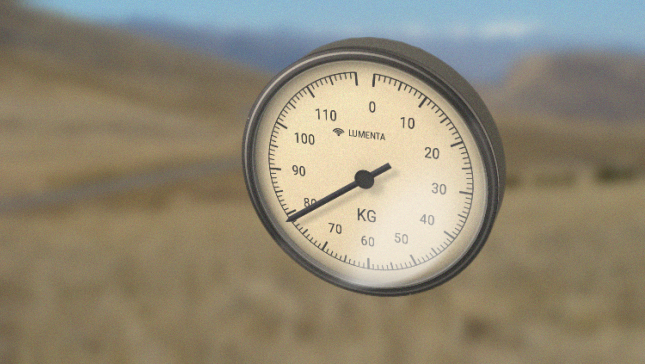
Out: 79kg
